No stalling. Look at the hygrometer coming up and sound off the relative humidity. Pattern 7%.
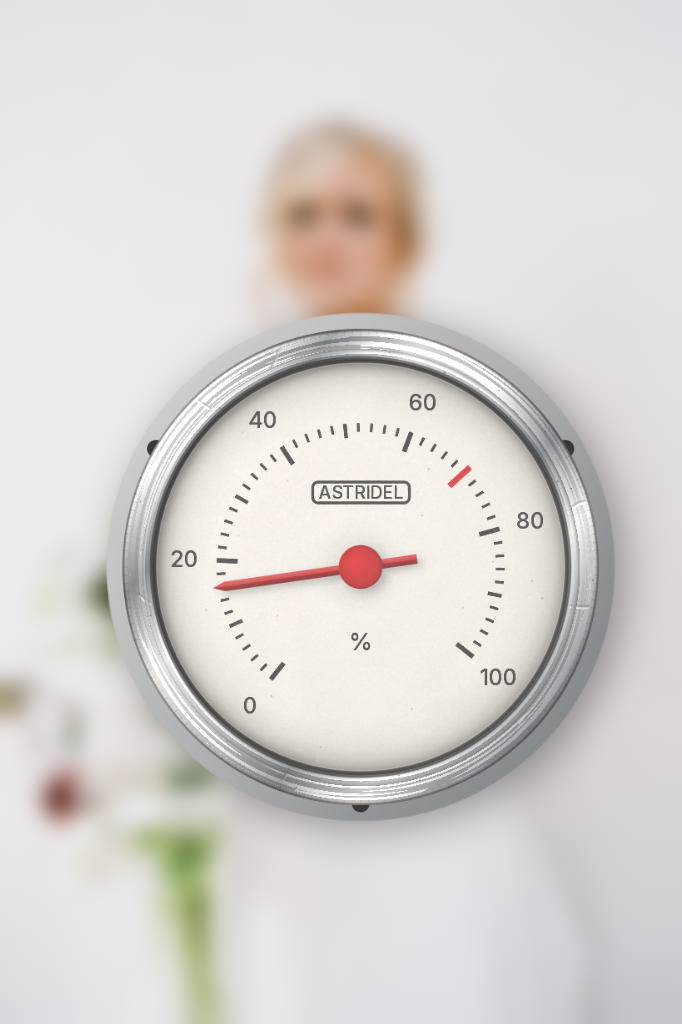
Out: 16%
